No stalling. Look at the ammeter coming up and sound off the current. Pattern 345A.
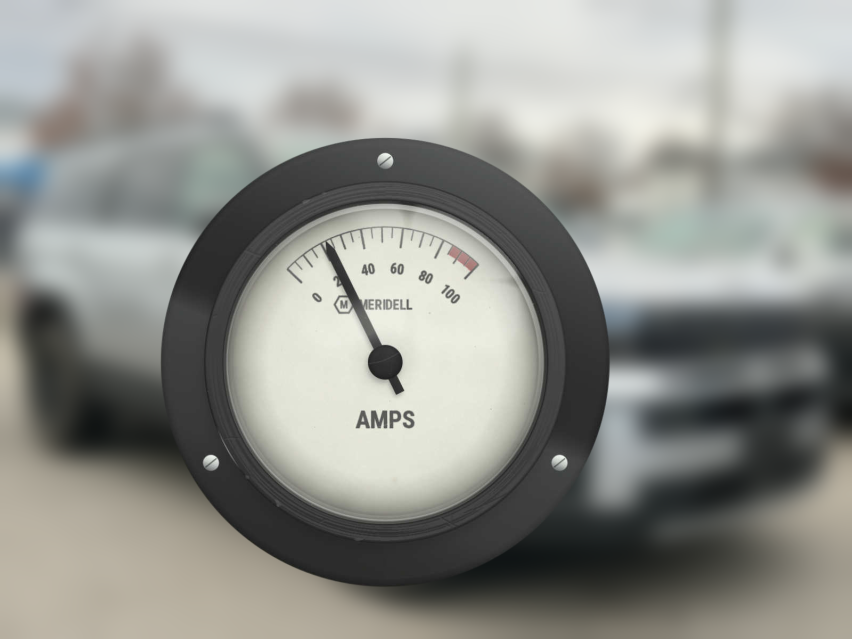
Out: 22.5A
